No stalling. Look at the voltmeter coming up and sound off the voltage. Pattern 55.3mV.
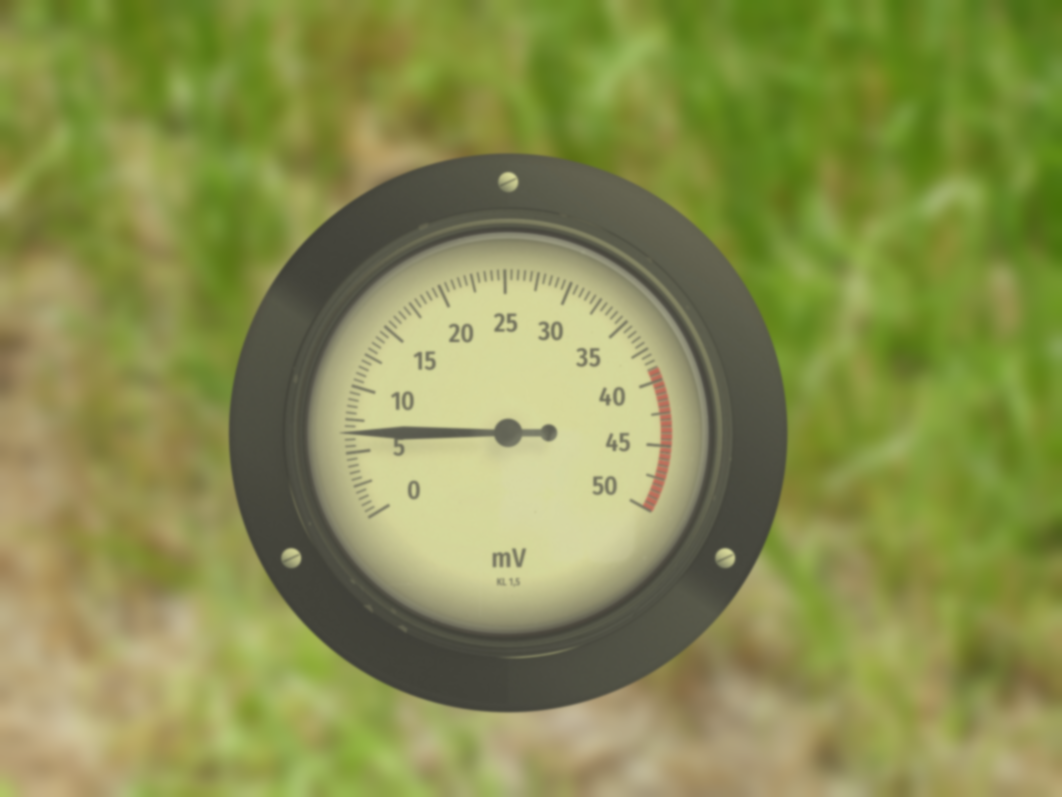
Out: 6.5mV
